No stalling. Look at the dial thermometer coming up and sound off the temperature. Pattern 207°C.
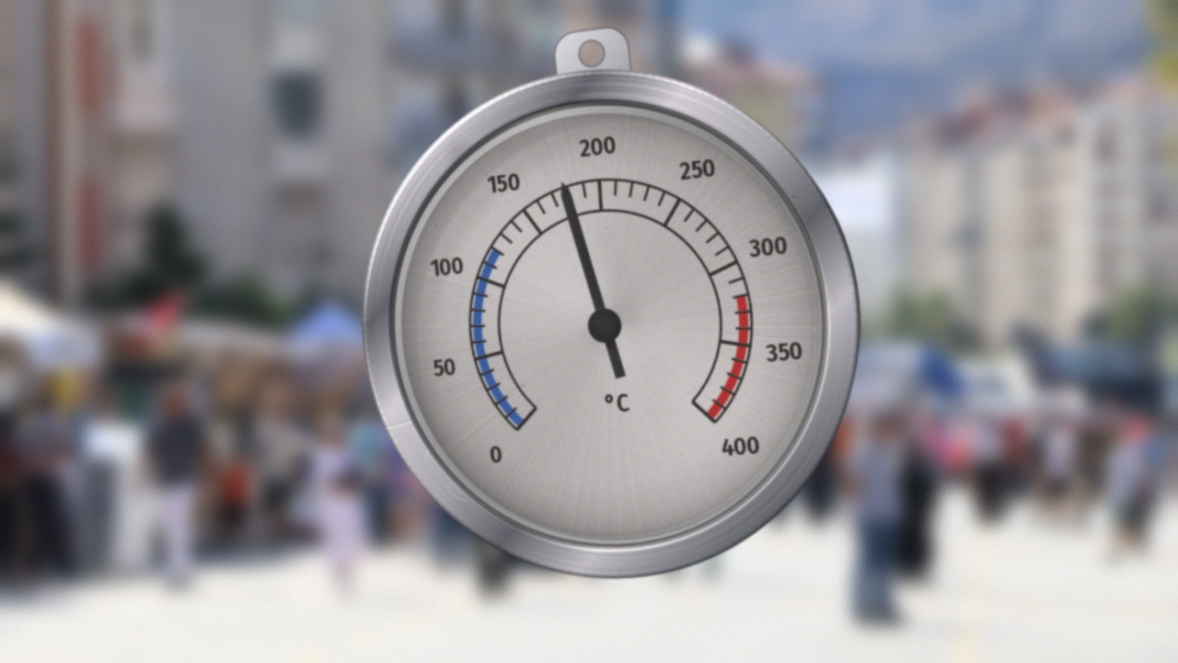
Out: 180°C
